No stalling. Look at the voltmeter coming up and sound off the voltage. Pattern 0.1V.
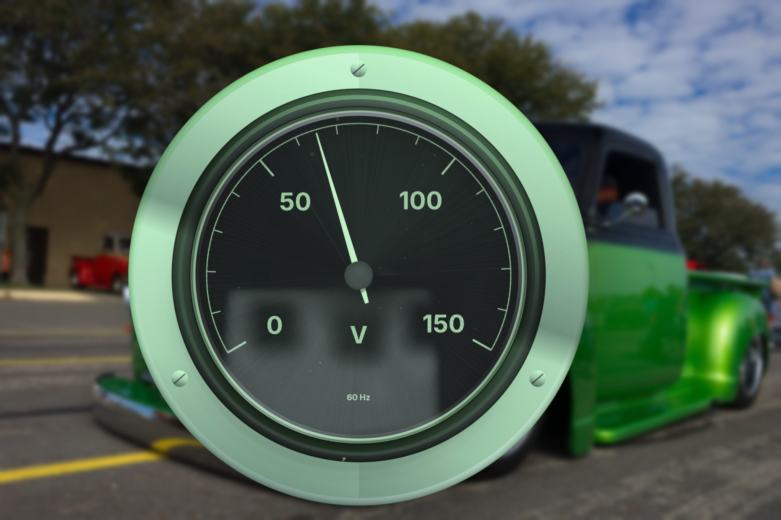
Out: 65V
